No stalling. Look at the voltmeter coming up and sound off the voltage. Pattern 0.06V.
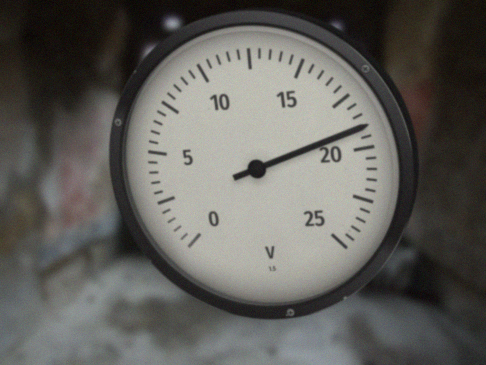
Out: 19V
